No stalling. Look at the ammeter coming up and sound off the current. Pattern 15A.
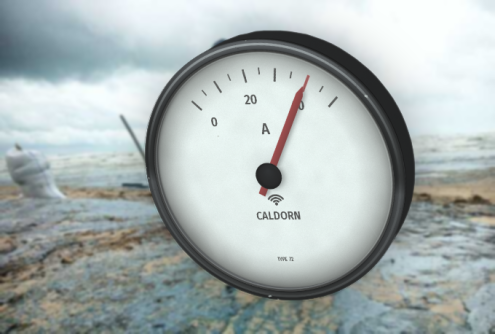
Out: 40A
